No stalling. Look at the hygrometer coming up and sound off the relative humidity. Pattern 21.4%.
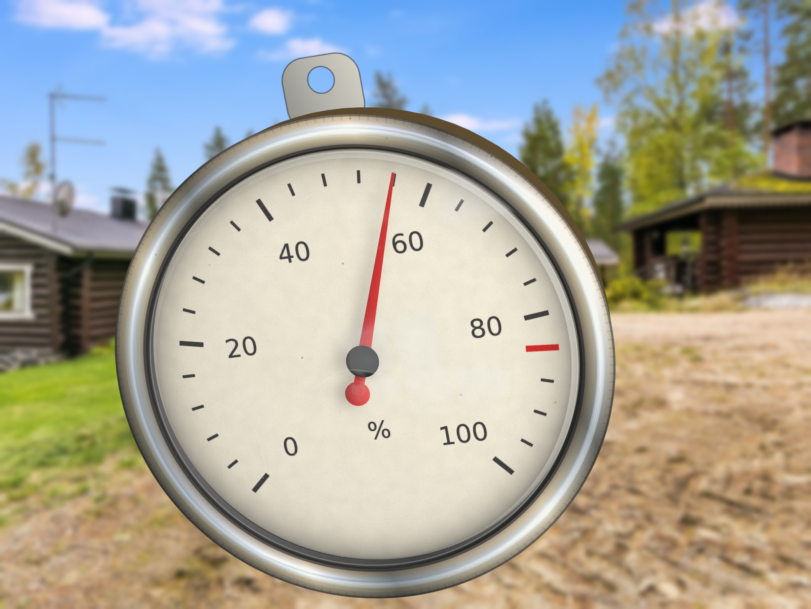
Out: 56%
